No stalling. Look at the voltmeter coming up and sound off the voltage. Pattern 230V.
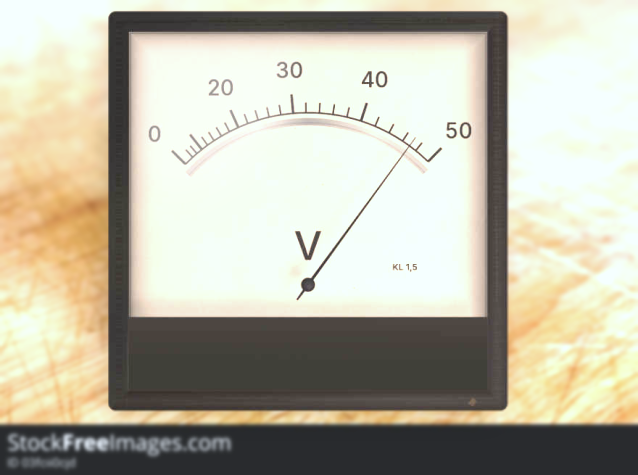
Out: 47V
